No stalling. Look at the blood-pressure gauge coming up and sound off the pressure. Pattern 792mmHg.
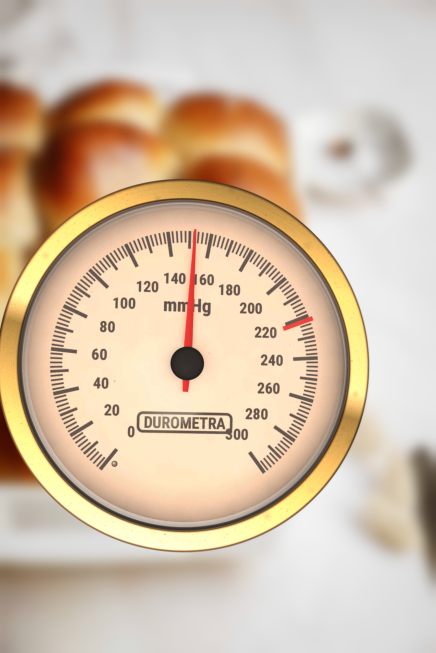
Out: 152mmHg
